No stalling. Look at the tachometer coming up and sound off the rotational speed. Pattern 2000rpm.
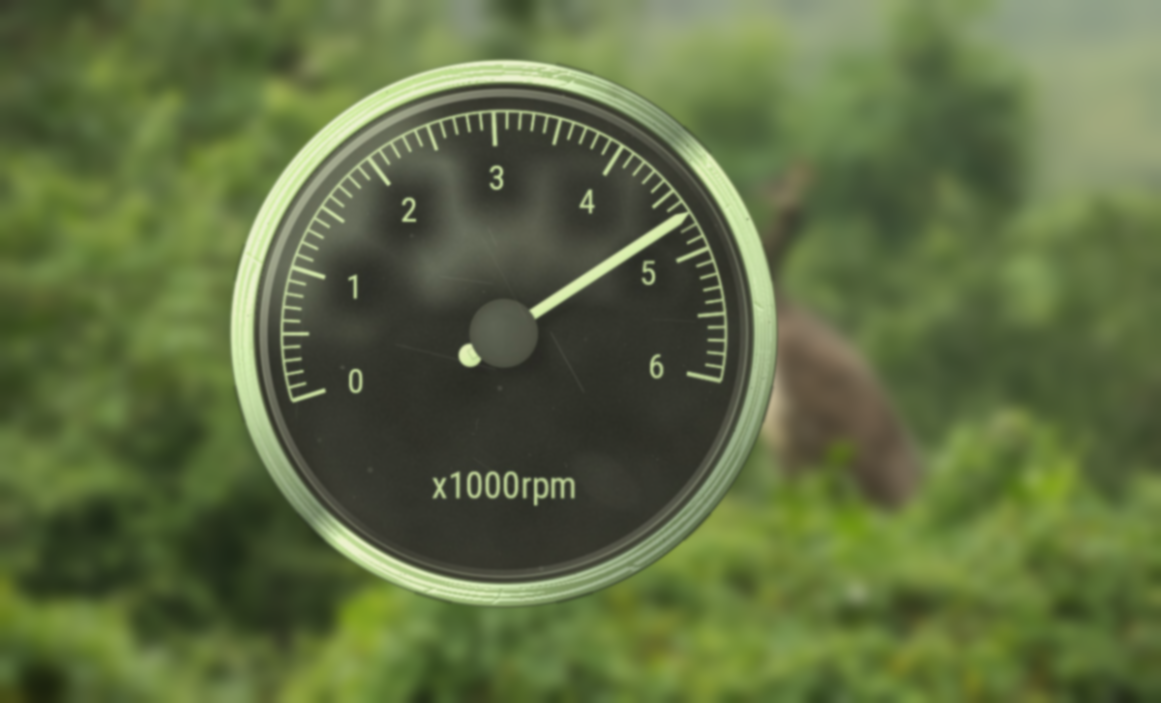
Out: 4700rpm
